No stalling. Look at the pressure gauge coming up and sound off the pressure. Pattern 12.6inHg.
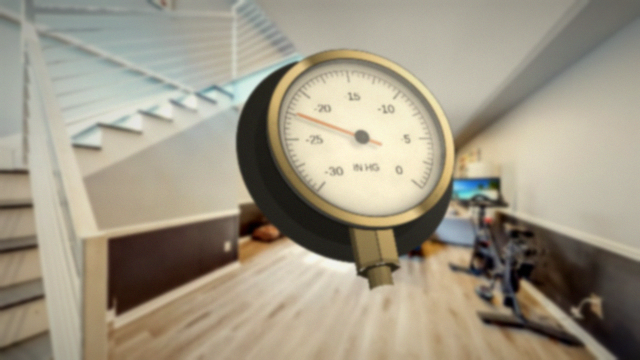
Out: -22.5inHg
